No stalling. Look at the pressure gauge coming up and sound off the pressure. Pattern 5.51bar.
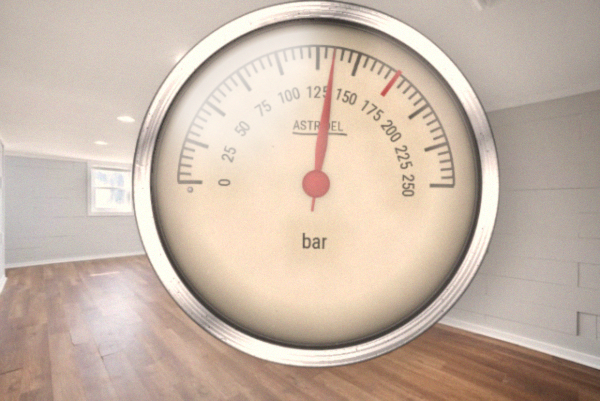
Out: 135bar
